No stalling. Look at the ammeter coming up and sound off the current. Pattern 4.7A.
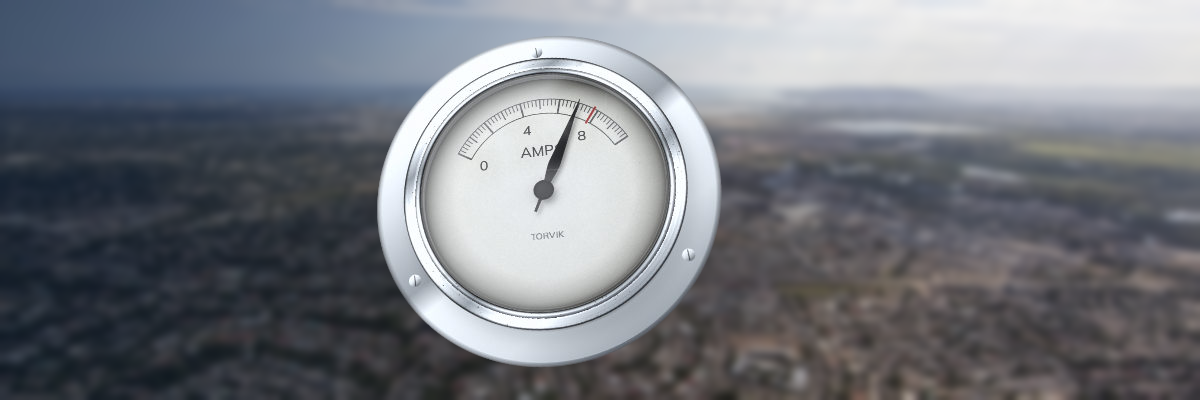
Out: 7A
